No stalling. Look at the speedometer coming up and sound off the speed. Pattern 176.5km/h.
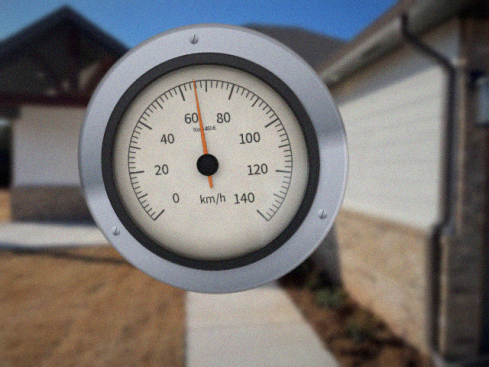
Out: 66km/h
